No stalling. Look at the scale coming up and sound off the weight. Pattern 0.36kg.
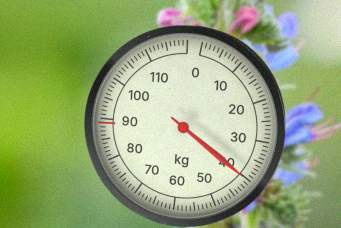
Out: 40kg
